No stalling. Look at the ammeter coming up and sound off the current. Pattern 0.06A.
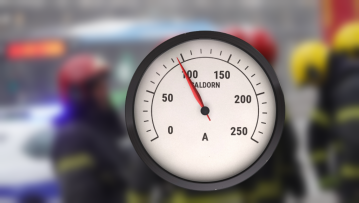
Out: 95A
